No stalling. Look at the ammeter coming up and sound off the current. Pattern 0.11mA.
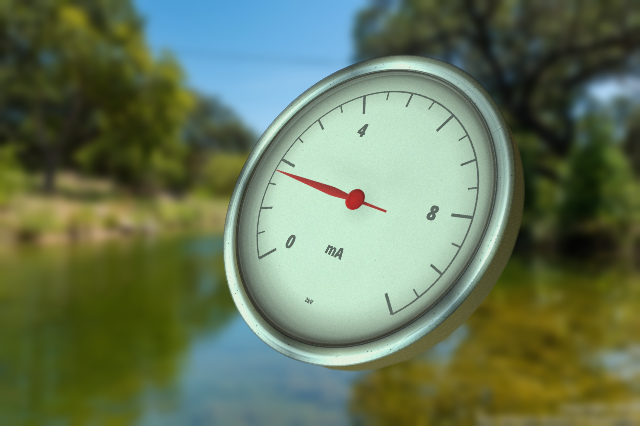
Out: 1.75mA
